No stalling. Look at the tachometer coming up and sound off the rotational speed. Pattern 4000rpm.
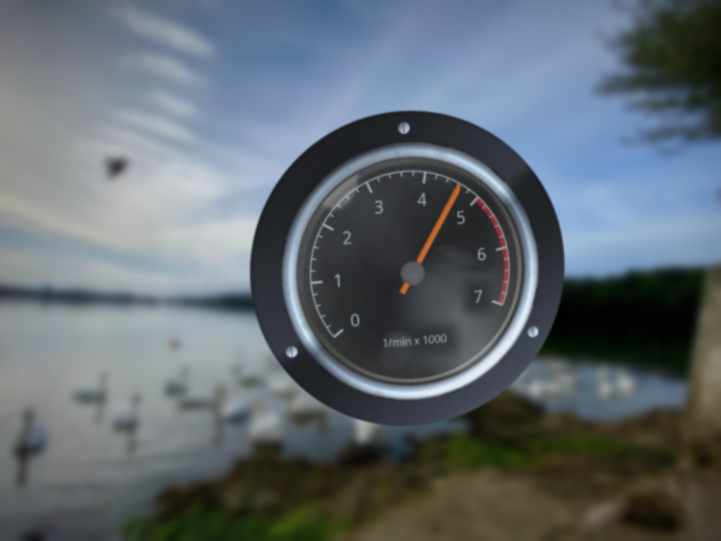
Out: 4600rpm
